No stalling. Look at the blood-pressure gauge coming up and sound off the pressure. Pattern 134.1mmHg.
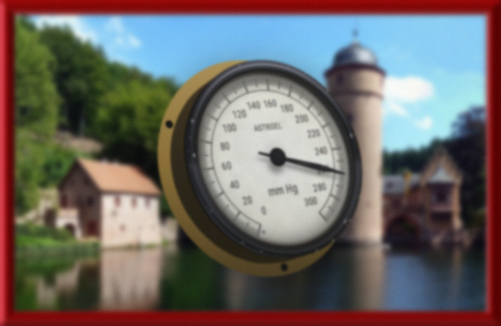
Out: 260mmHg
